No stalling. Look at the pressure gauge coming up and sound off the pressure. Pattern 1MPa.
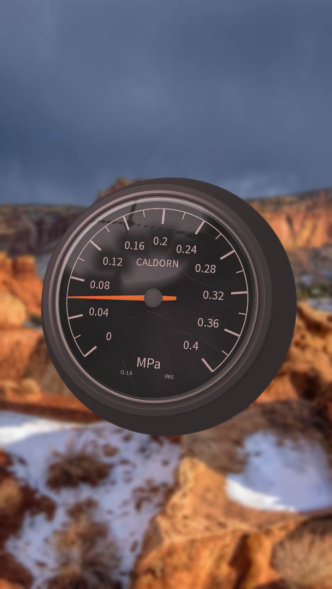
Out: 0.06MPa
